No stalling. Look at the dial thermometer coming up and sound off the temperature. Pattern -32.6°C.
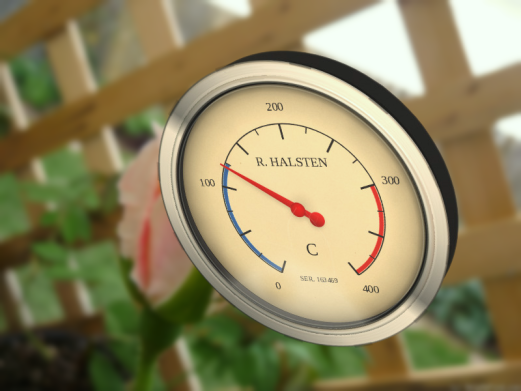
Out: 125°C
